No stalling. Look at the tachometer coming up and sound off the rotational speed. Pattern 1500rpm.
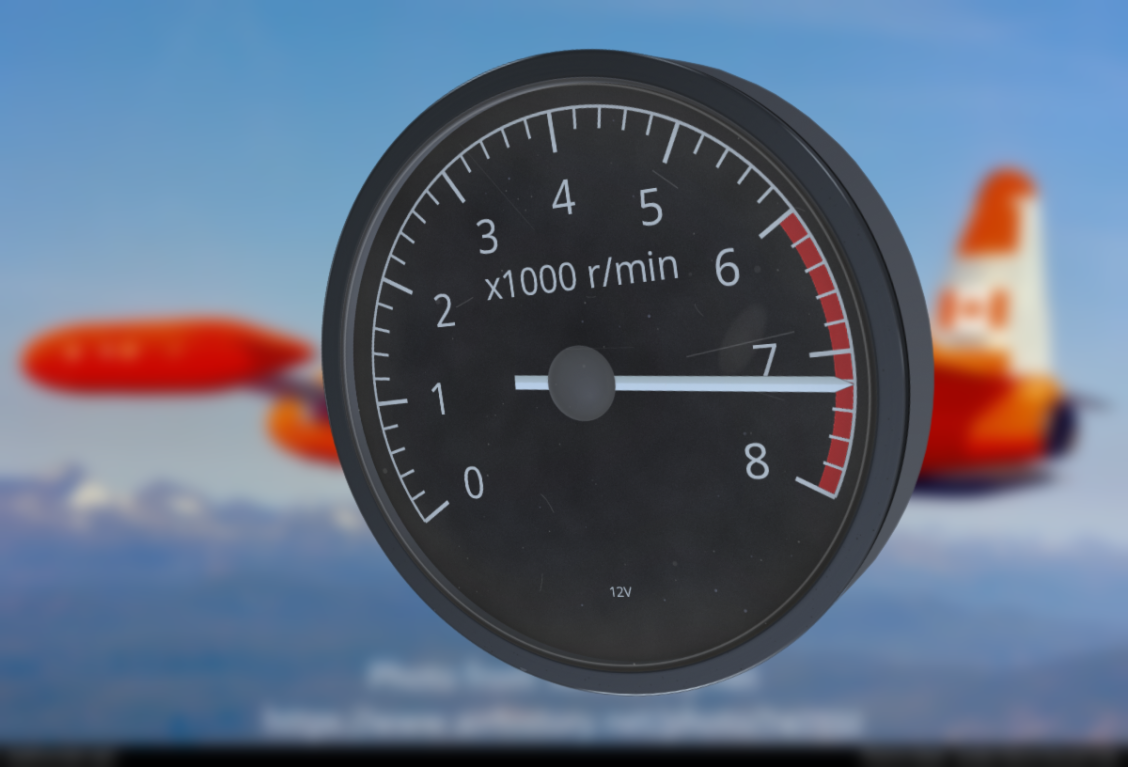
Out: 7200rpm
